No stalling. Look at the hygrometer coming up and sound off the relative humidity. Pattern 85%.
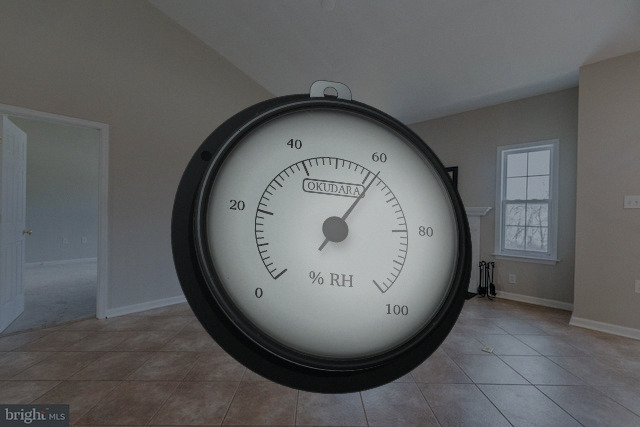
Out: 62%
